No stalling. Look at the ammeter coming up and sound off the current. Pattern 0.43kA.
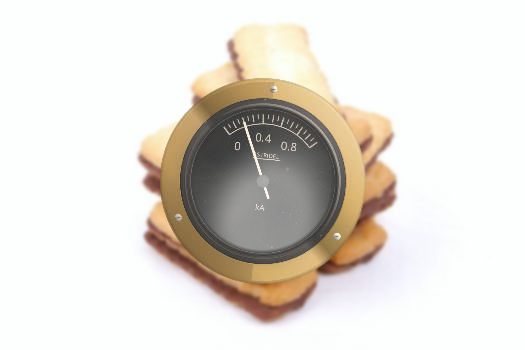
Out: 0.2kA
